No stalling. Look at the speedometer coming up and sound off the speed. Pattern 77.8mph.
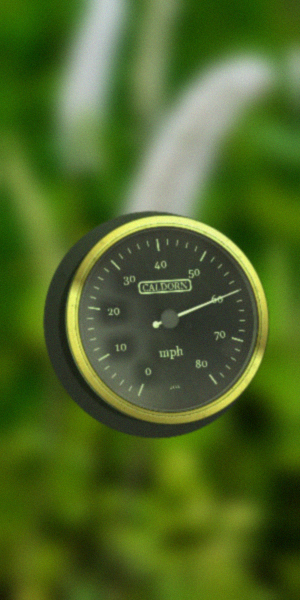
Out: 60mph
